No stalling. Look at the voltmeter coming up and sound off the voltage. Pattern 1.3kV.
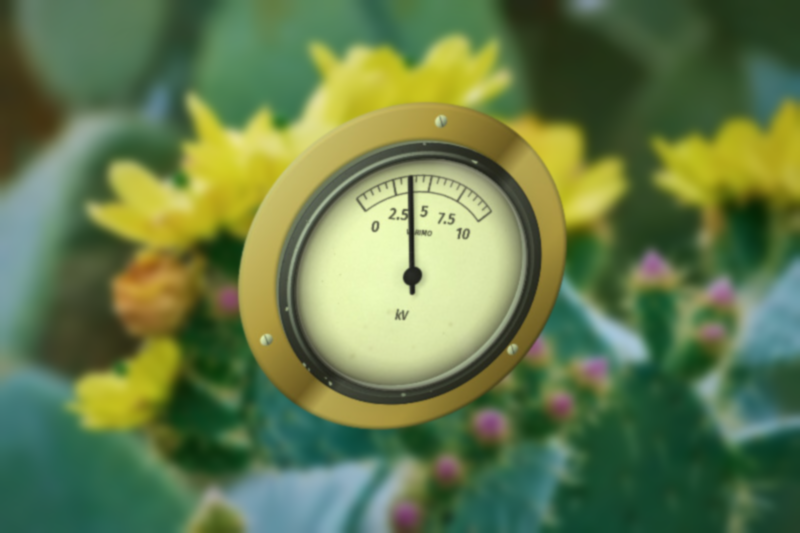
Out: 3.5kV
